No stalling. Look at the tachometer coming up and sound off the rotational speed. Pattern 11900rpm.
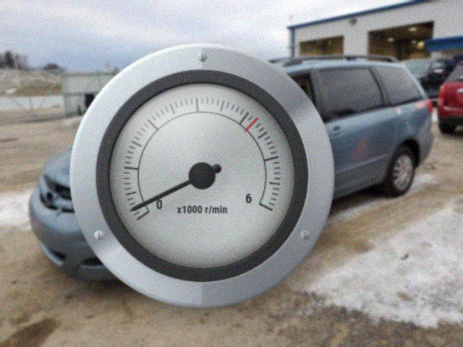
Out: 200rpm
